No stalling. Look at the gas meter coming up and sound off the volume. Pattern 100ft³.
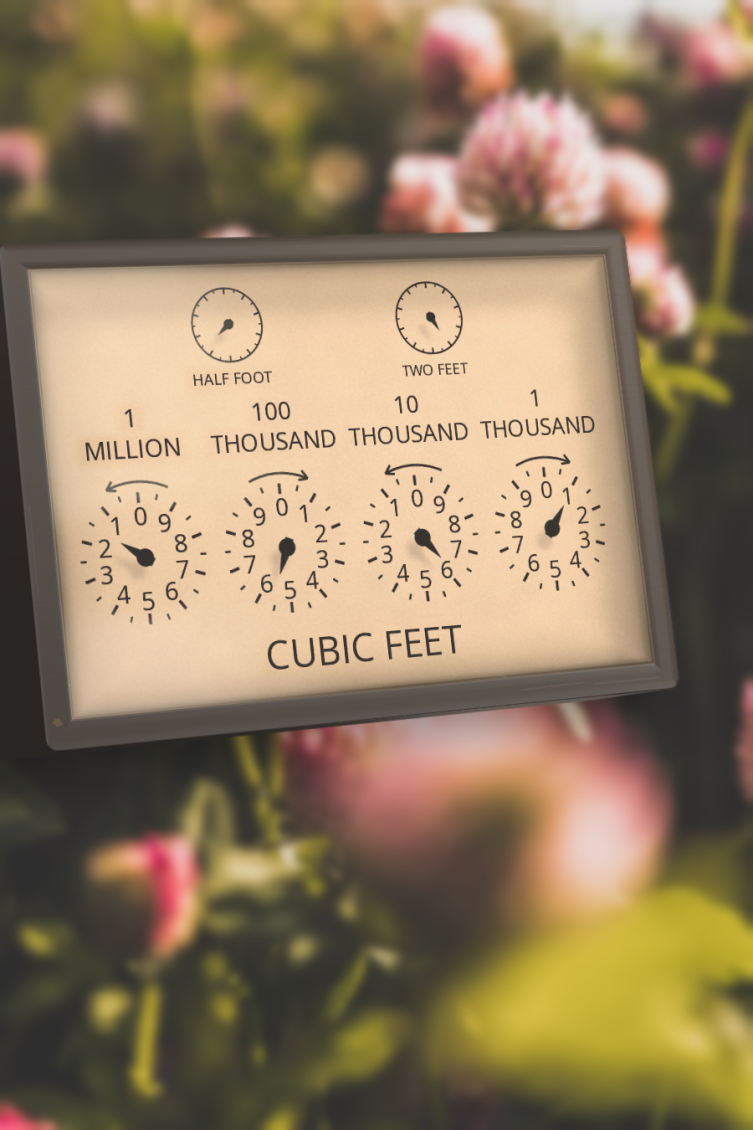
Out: 156100ft³
